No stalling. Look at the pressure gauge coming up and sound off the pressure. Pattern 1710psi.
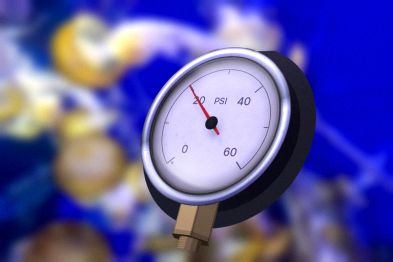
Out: 20psi
